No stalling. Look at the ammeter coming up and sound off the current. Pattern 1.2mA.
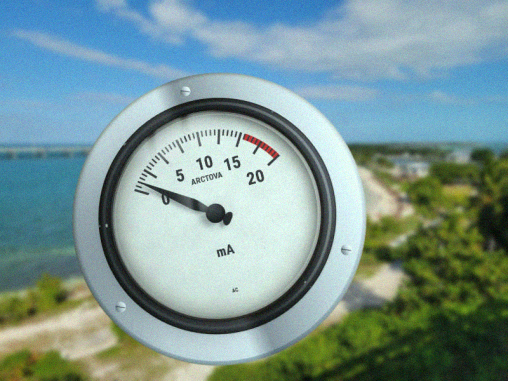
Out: 1mA
